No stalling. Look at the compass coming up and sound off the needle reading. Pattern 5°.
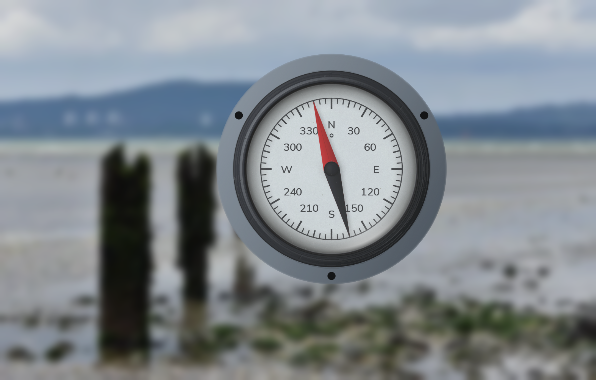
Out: 345°
